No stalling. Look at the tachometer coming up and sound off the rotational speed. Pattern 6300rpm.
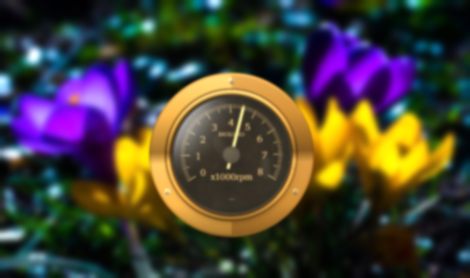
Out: 4500rpm
